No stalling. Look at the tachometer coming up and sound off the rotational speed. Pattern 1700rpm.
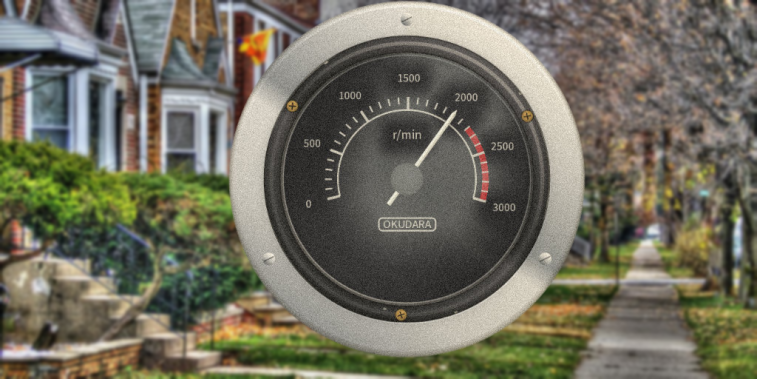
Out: 2000rpm
